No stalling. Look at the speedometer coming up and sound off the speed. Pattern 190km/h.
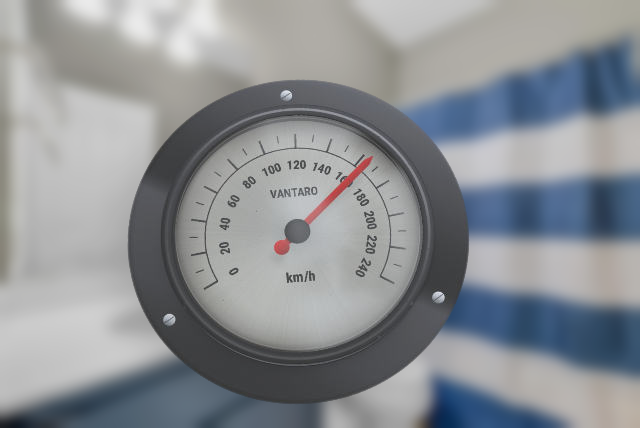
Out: 165km/h
